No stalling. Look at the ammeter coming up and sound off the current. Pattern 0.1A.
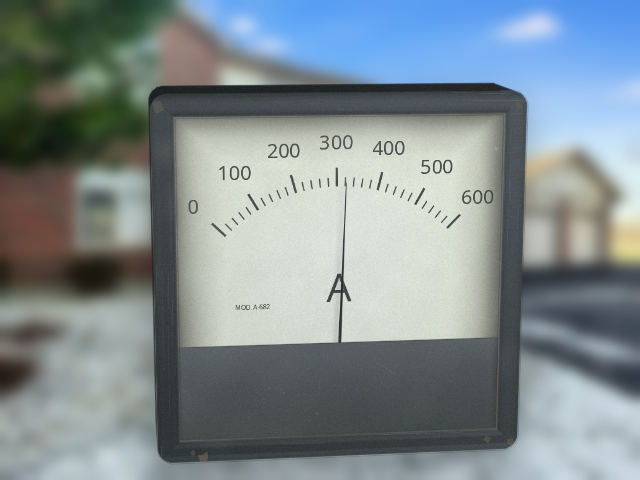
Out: 320A
